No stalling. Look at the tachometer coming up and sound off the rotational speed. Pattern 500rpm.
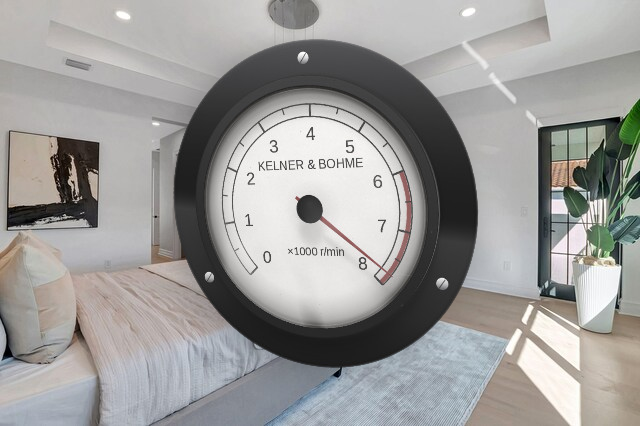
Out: 7750rpm
